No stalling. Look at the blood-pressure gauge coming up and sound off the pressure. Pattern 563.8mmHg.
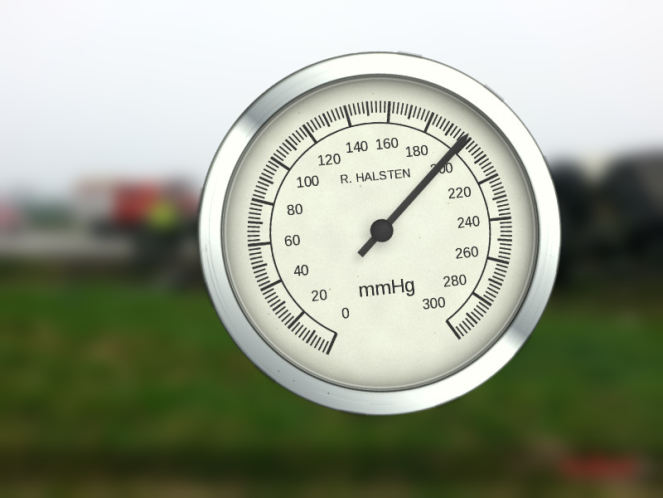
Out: 198mmHg
